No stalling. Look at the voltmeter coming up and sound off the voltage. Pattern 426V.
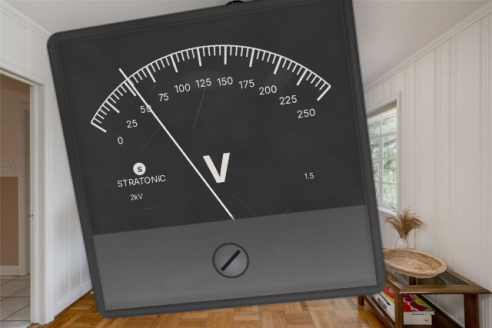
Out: 55V
